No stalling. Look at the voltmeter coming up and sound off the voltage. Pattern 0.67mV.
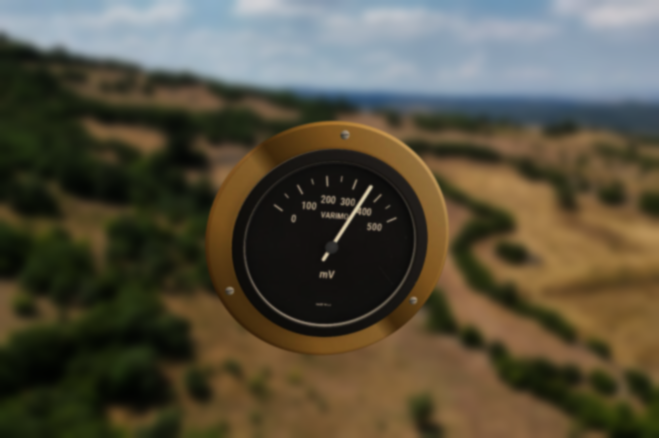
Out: 350mV
